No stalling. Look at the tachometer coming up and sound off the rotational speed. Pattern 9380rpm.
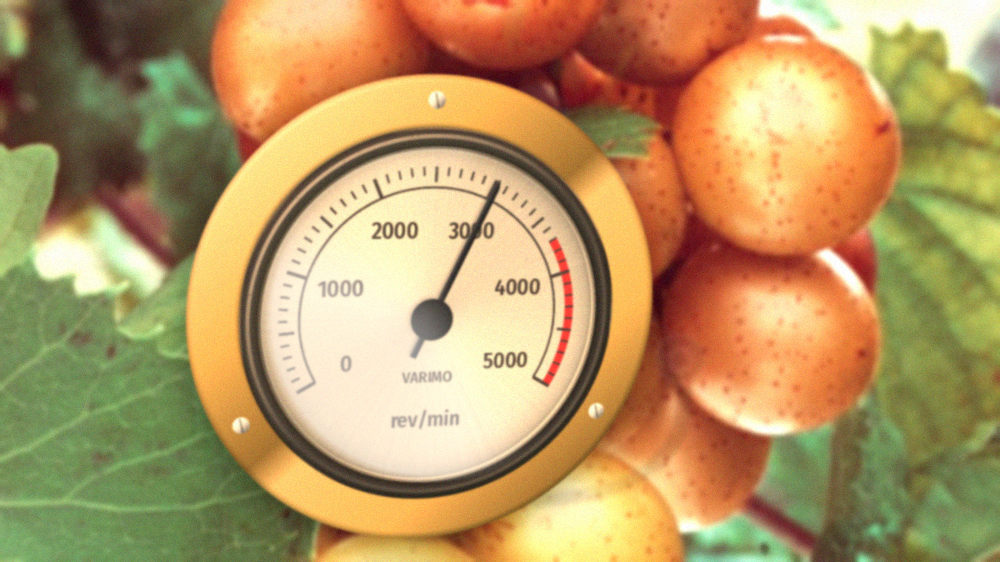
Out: 3000rpm
